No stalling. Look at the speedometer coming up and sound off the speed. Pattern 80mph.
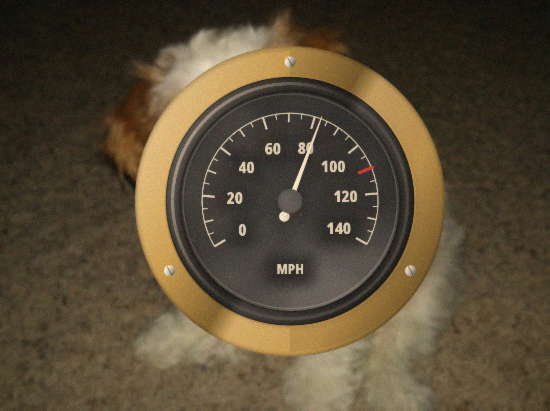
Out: 82.5mph
